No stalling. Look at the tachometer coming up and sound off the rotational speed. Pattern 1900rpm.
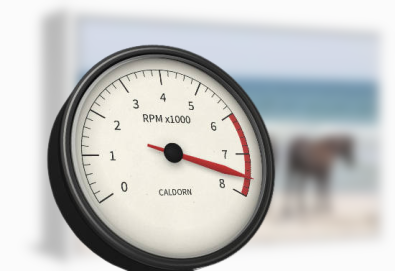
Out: 7600rpm
